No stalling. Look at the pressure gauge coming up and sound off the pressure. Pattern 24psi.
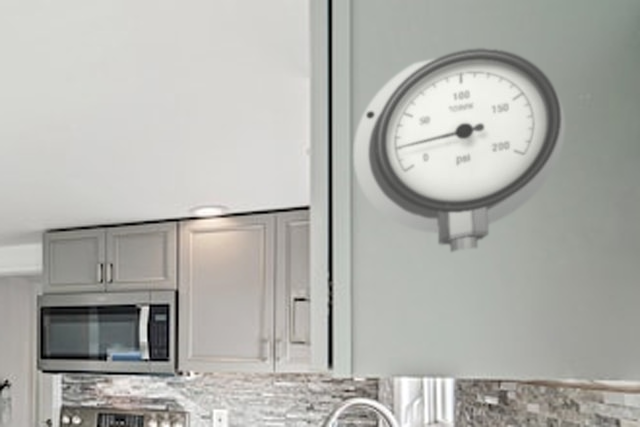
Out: 20psi
